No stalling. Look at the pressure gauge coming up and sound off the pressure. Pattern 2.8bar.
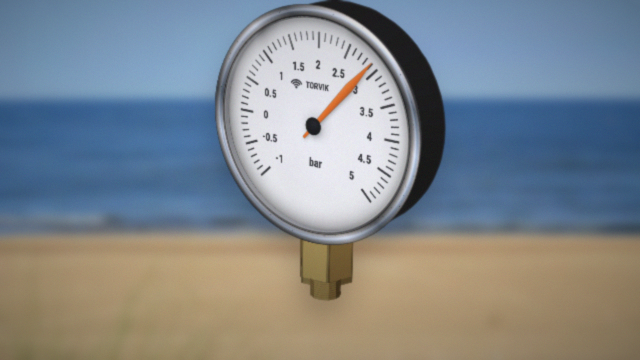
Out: 2.9bar
